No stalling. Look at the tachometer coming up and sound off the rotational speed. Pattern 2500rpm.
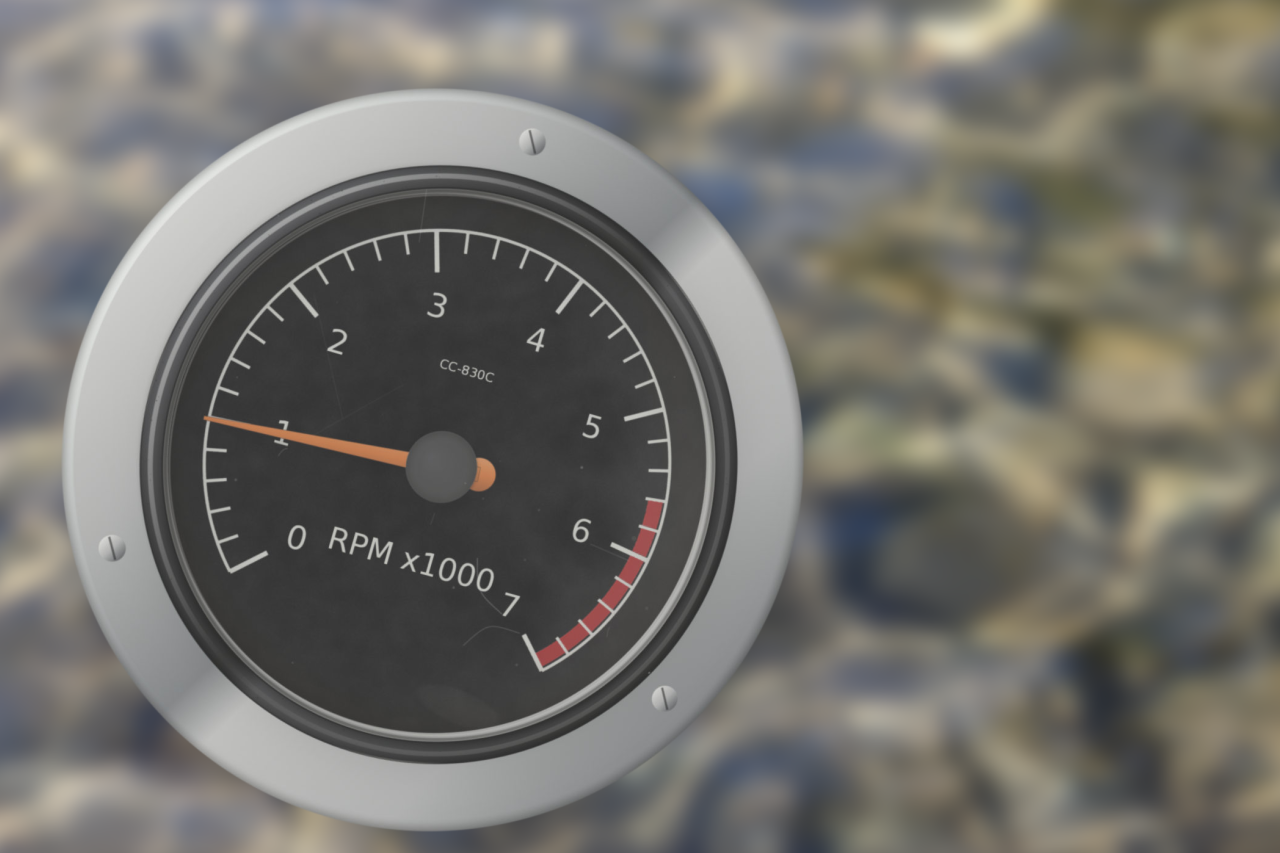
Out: 1000rpm
